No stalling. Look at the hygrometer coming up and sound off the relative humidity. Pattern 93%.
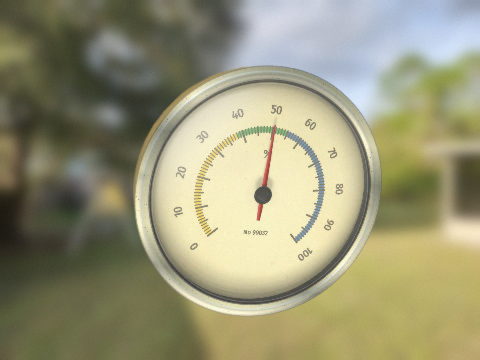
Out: 50%
